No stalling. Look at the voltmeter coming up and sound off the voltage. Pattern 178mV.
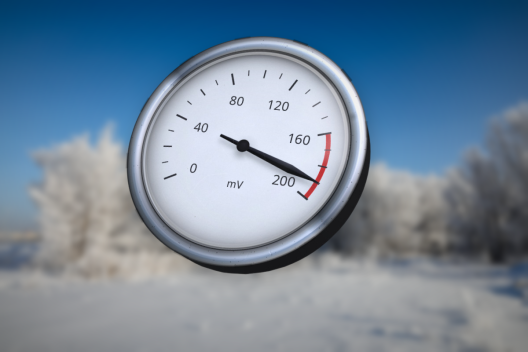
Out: 190mV
